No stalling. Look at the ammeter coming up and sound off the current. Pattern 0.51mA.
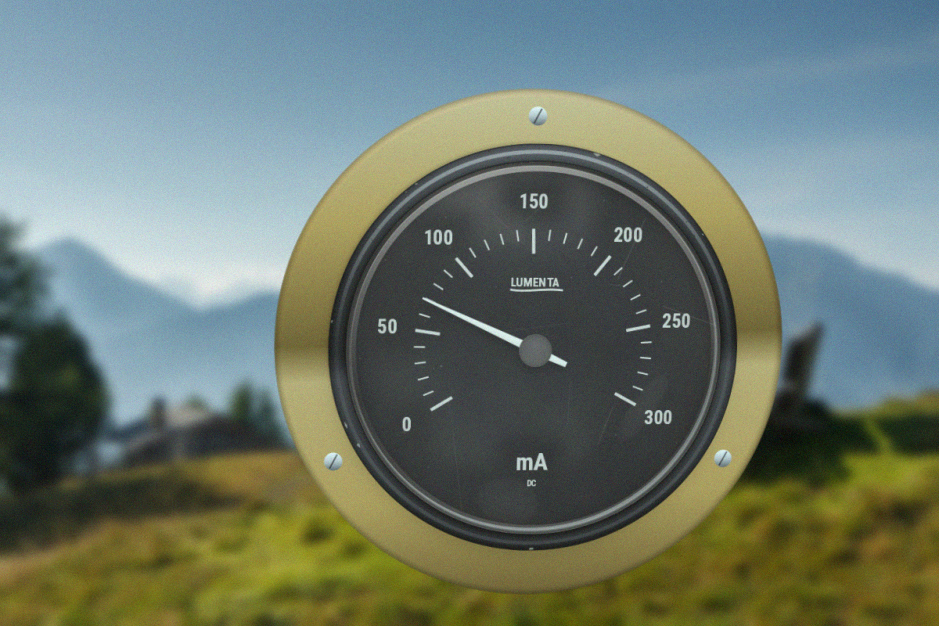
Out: 70mA
